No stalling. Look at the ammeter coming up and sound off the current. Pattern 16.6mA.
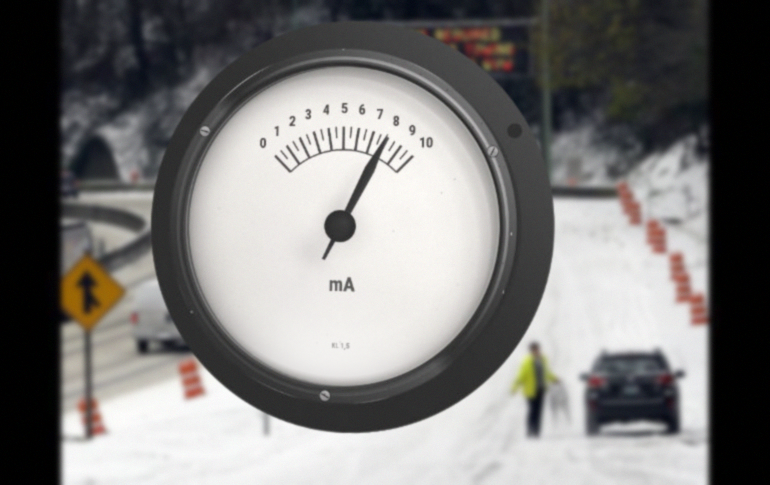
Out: 8mA
